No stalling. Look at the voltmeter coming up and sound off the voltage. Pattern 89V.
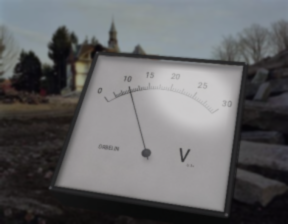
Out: 10V
